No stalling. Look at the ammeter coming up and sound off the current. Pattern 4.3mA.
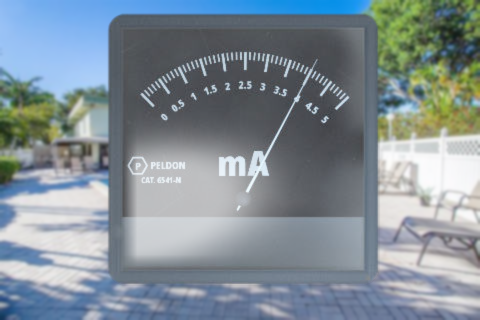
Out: 4mA
